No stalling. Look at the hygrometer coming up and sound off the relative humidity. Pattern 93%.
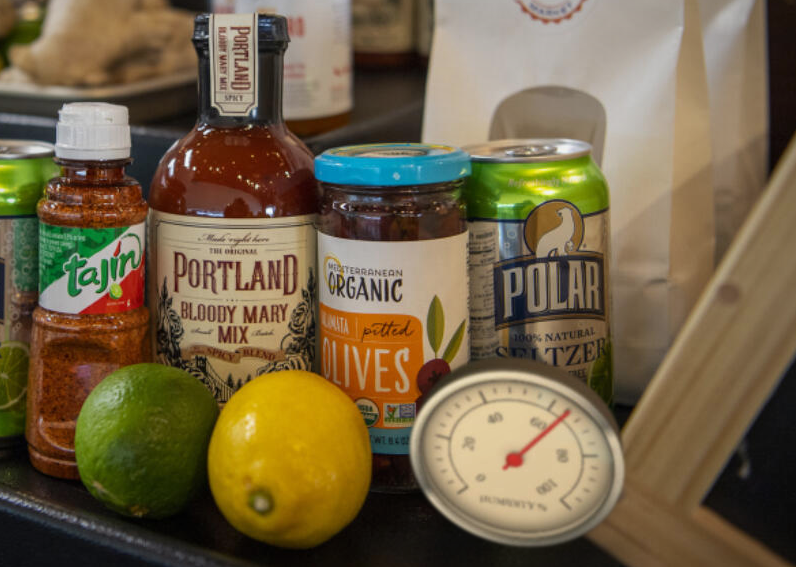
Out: 64%
